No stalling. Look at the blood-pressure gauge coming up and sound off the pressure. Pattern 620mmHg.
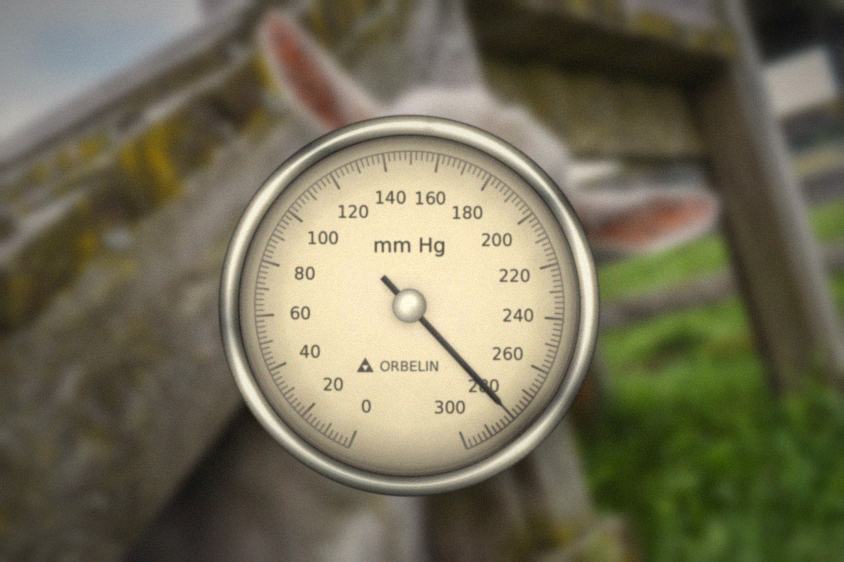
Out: 280mmHg
